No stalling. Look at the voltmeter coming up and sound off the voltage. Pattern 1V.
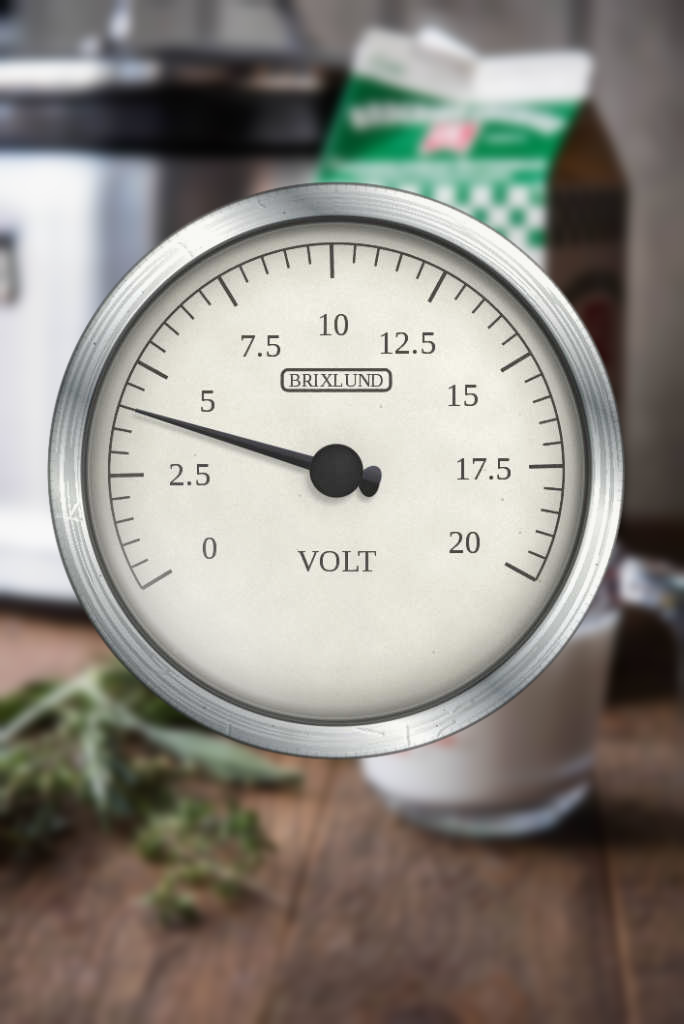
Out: 4V
